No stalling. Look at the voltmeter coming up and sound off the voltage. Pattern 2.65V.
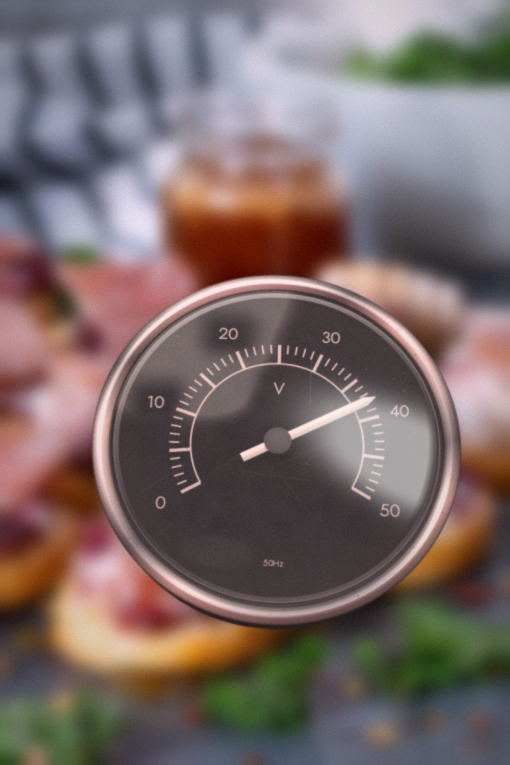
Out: 38V
